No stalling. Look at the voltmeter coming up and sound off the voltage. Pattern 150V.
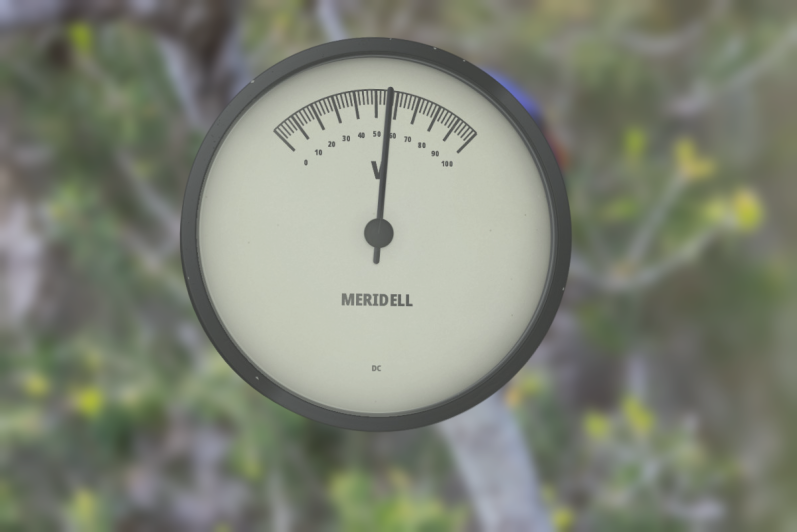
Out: 56V
